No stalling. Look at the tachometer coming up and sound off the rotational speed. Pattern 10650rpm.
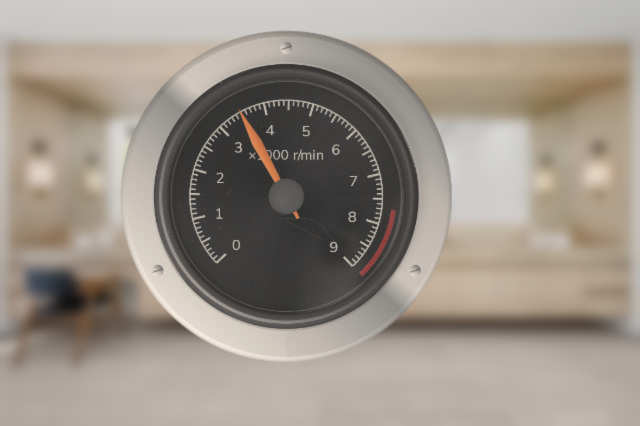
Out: 3500rpm
